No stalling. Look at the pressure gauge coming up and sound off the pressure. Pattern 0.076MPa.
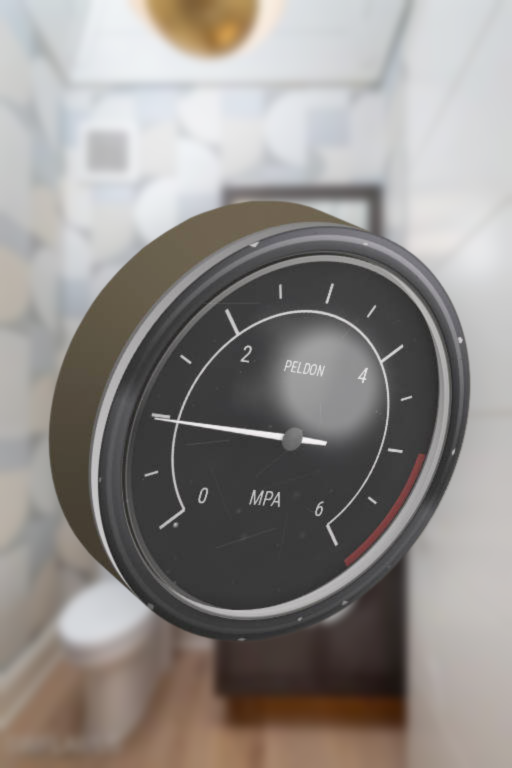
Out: 1MPa
